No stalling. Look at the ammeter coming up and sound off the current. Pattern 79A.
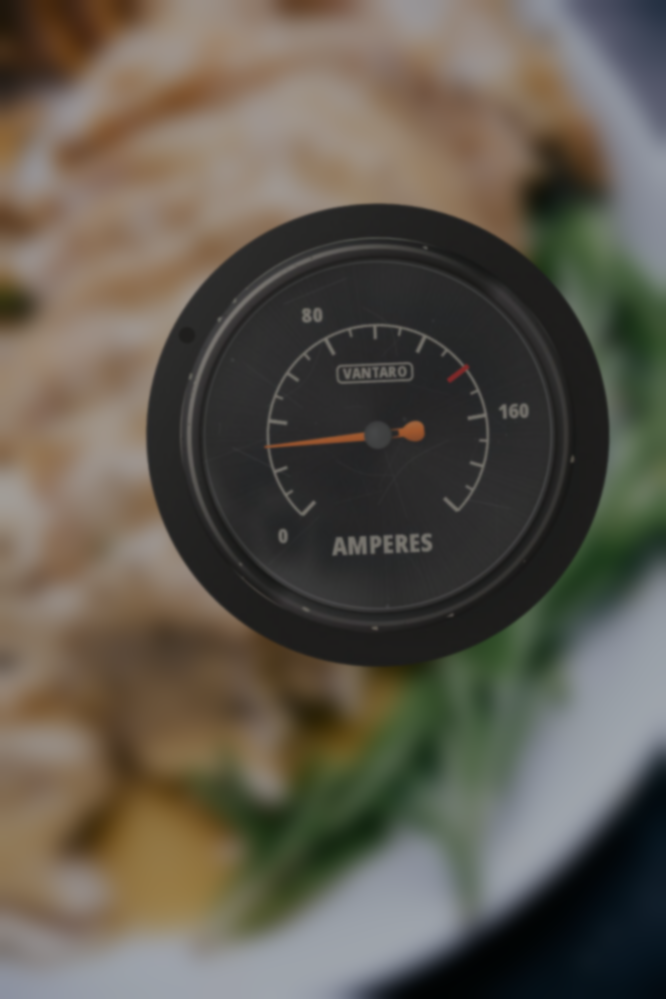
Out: 30A
